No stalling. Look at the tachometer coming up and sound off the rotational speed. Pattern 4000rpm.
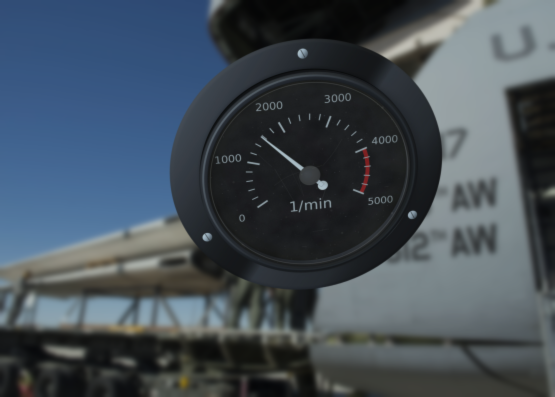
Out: 1600rpm
